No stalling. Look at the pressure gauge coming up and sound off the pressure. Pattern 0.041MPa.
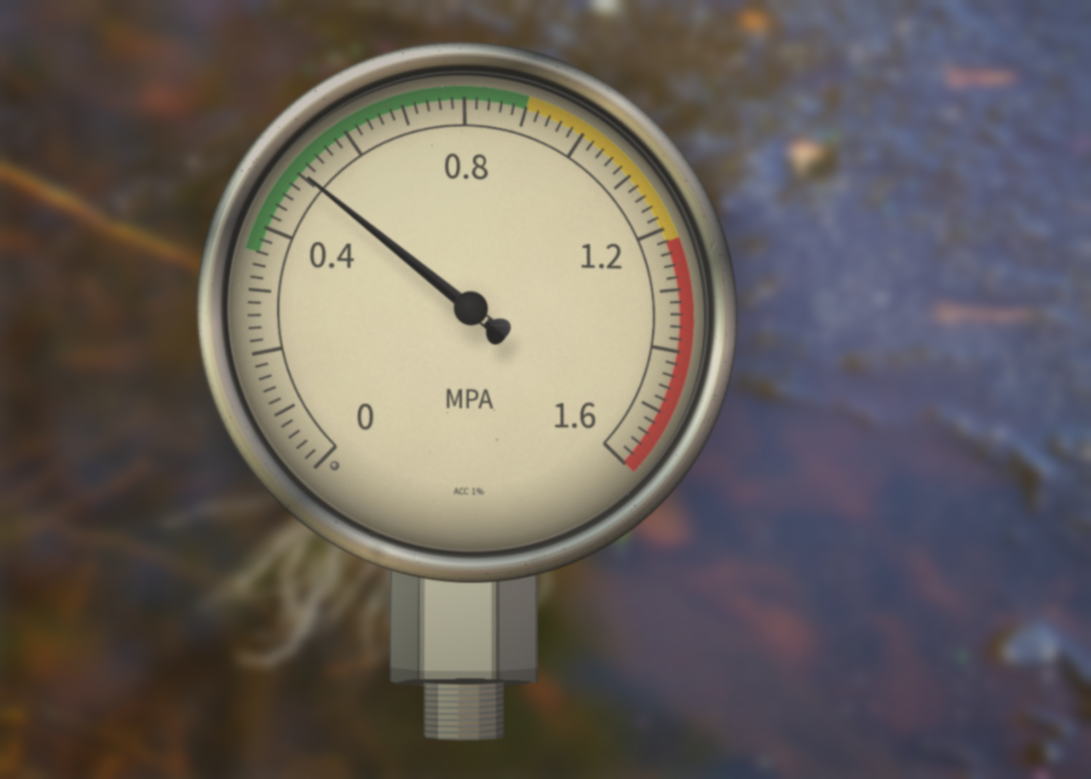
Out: 0.5MPa
